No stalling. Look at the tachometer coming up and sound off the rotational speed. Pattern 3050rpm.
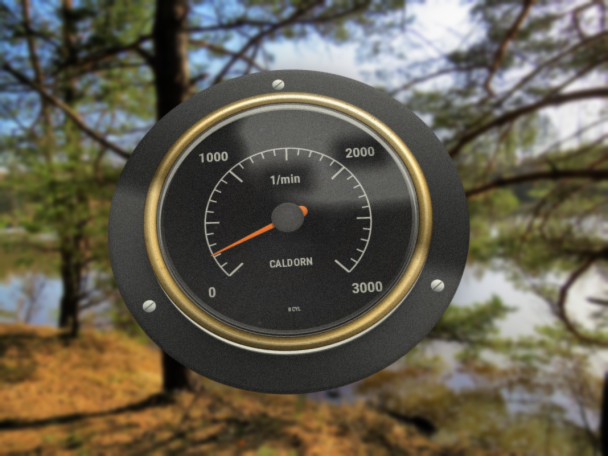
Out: 200rpm
